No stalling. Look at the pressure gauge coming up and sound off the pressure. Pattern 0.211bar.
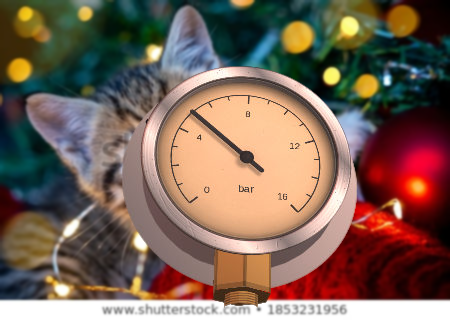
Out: 5bar
